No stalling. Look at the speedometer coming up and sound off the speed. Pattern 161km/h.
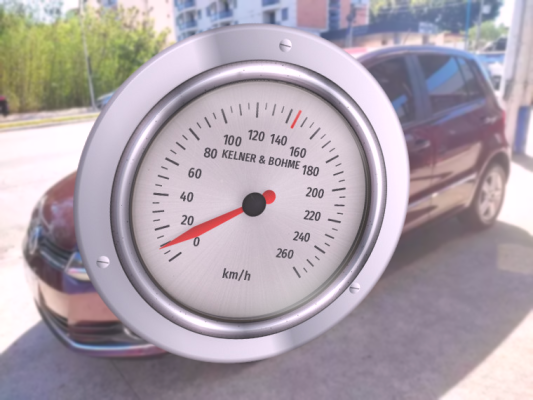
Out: 10km/h
